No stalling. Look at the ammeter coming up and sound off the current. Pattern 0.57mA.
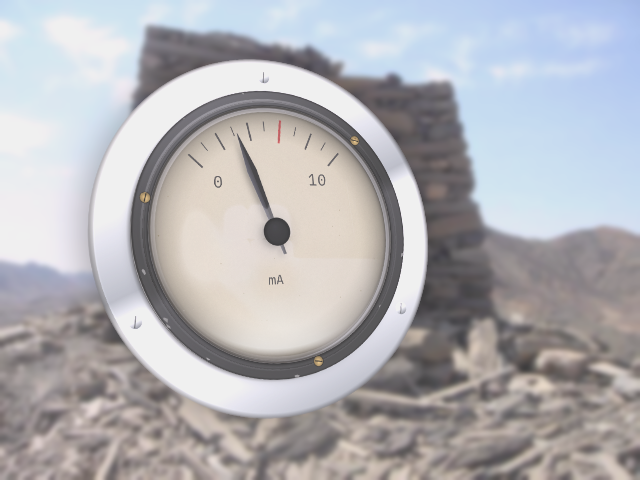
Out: 3mA
